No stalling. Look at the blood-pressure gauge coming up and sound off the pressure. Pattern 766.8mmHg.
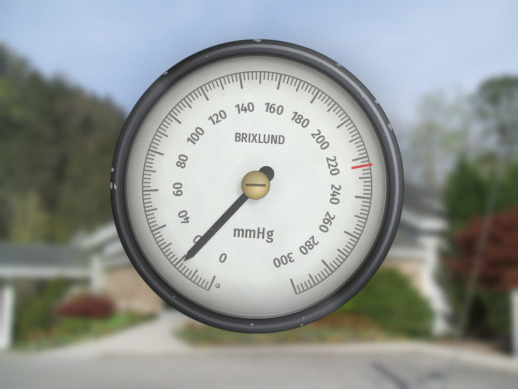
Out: 18mmHg
